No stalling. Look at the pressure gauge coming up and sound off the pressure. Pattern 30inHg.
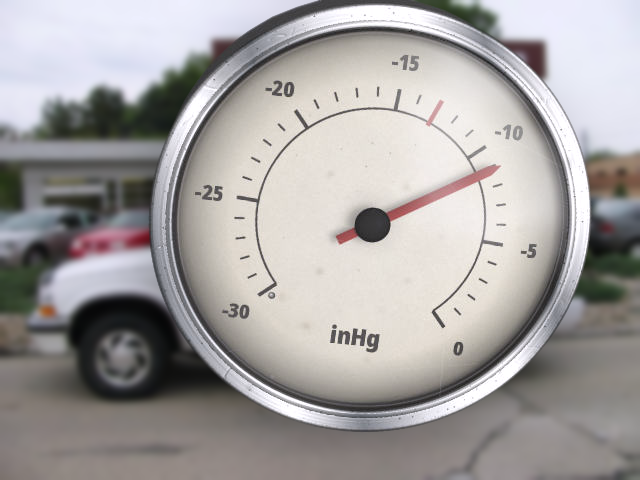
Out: -9inHg
